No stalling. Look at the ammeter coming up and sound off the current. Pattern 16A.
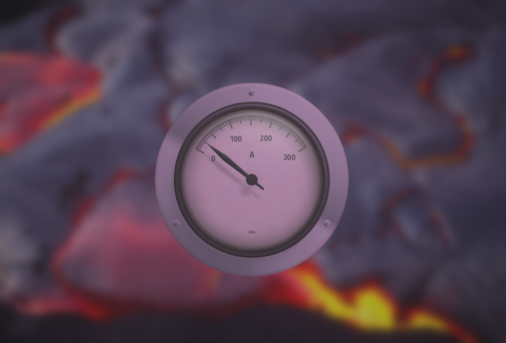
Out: 25A
